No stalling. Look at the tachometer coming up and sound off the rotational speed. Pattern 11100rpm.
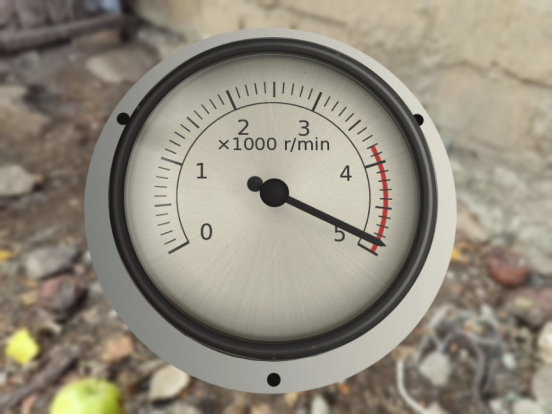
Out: 4900rpm
